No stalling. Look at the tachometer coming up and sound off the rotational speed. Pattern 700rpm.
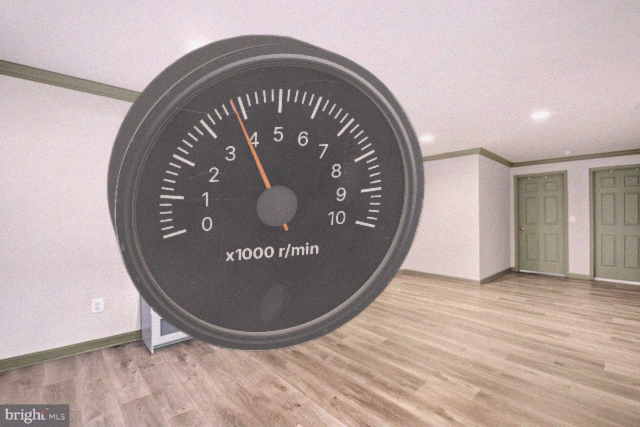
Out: 3800rpm
